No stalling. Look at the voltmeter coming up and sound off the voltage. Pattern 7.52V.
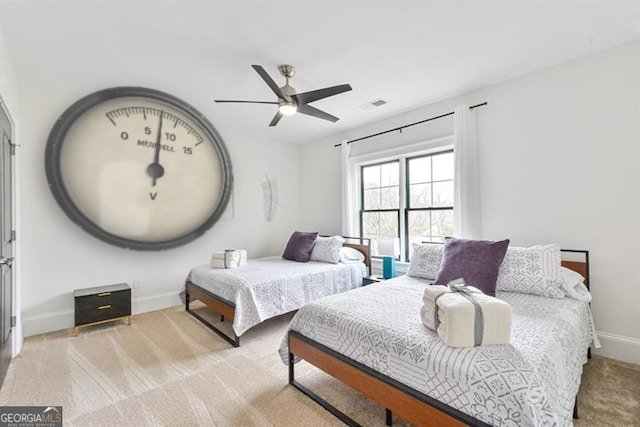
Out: 7.5V
